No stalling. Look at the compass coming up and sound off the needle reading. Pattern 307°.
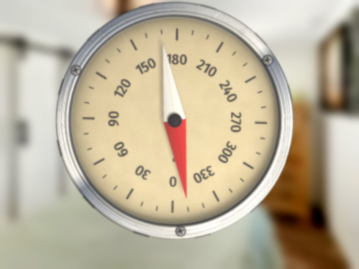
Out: 350°
